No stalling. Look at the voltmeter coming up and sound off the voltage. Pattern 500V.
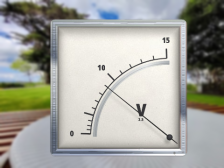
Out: 9V
